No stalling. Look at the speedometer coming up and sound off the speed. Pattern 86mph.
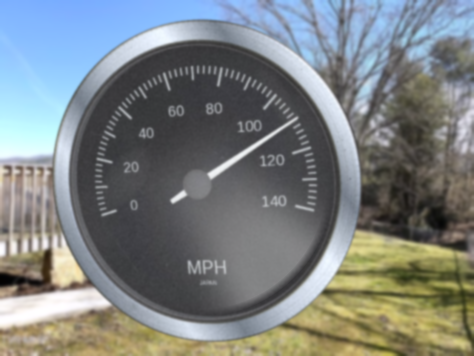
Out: 110mph
